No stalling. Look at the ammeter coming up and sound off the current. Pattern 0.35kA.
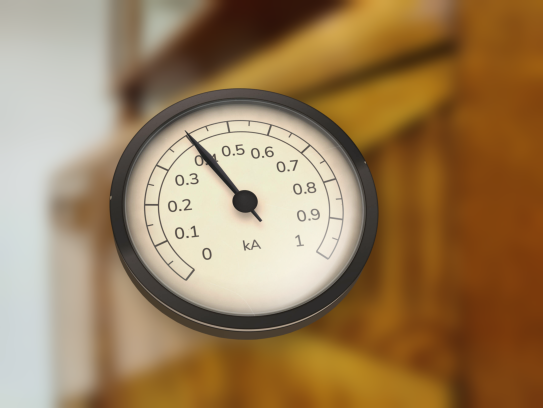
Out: 0.4kA
